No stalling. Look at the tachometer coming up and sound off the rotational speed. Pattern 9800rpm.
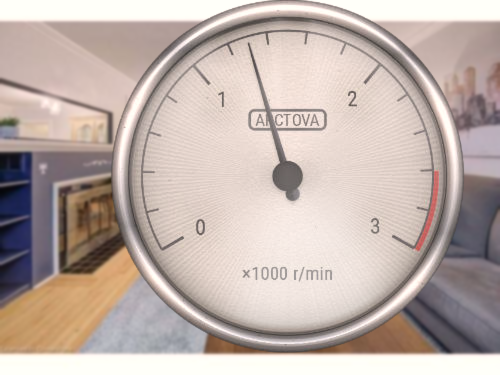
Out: 1300rpm
